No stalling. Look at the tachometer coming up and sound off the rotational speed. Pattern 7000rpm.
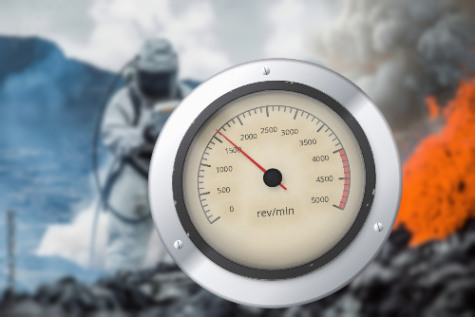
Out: 1600rpm
